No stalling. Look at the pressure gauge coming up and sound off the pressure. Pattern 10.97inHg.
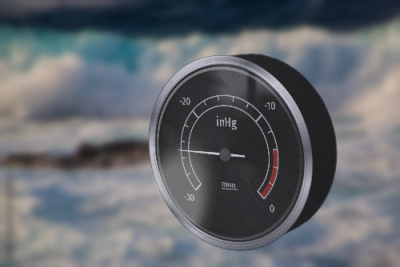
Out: -25inHg
